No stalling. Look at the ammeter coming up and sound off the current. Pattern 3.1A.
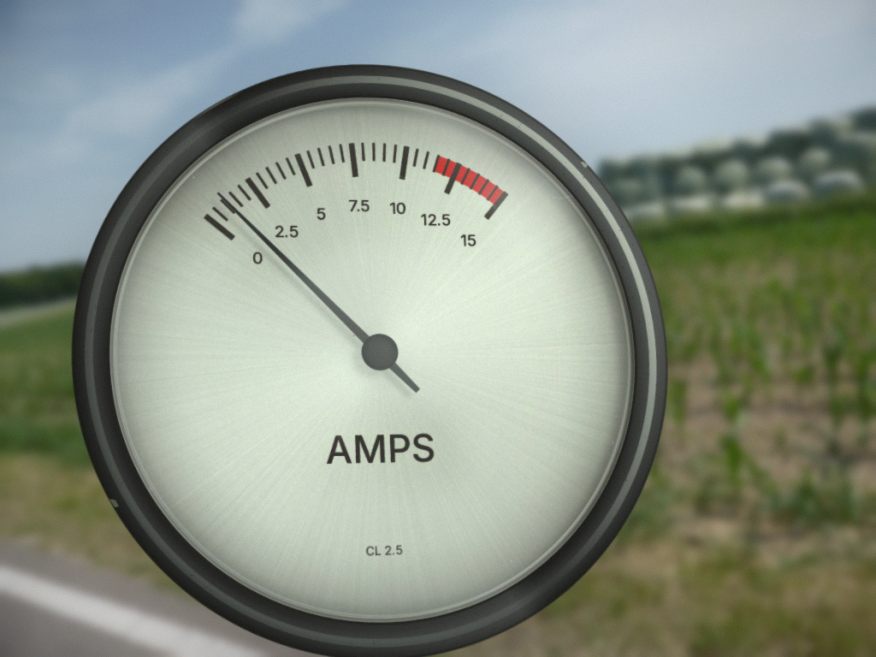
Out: 1A
